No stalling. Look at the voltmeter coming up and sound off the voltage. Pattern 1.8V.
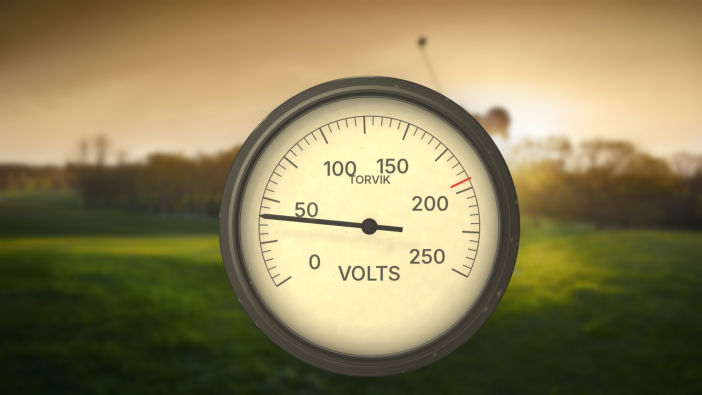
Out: 40V
